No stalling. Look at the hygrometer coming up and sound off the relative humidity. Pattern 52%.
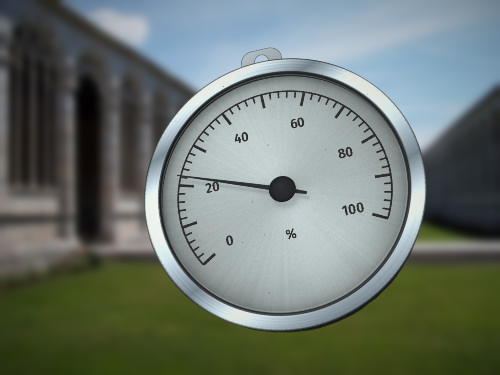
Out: 22%
